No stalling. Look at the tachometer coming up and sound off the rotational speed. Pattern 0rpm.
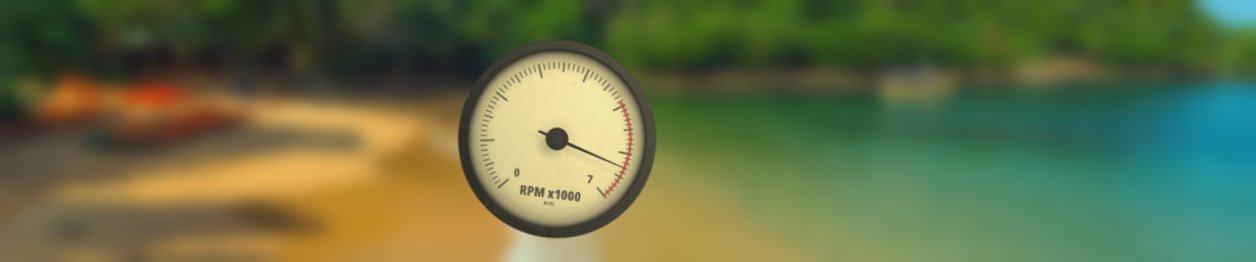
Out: 6300rpm
